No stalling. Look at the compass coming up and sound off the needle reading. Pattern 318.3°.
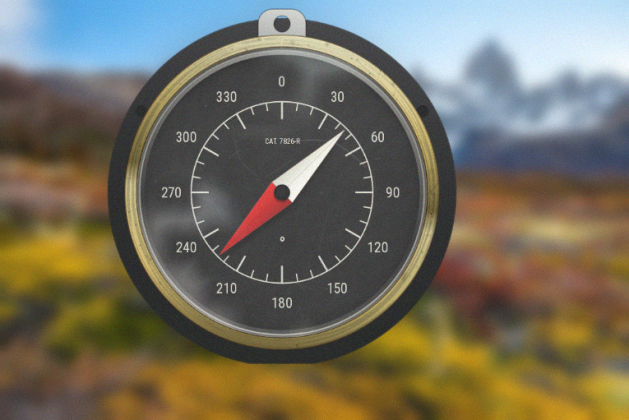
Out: 225°
